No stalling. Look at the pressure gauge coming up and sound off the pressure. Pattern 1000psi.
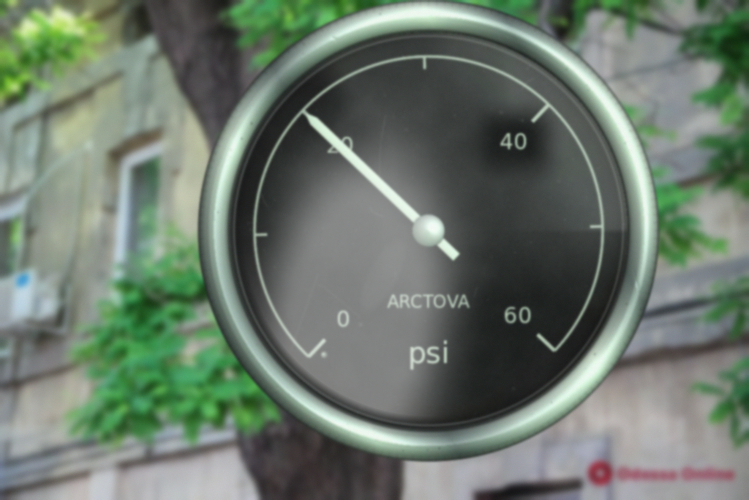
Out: 20psi
